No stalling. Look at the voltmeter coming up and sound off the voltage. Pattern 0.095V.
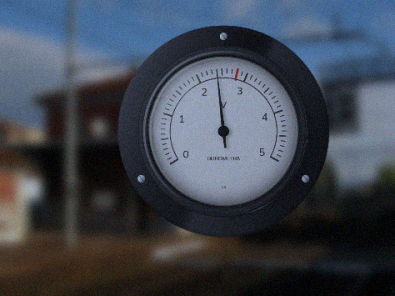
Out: 2.4V
